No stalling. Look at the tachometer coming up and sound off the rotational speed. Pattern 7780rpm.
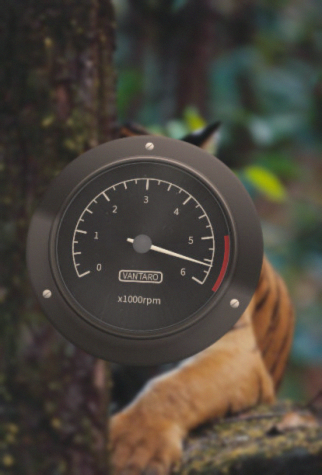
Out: 5625rpm
